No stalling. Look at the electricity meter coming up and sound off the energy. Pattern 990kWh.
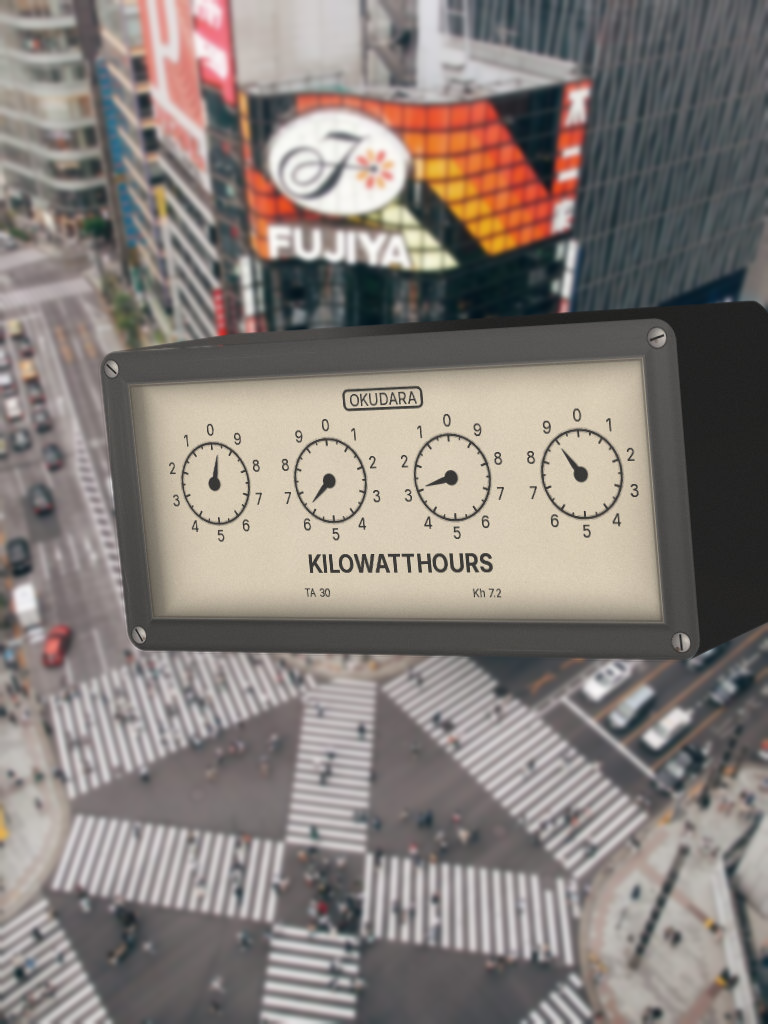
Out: 9629kWh
